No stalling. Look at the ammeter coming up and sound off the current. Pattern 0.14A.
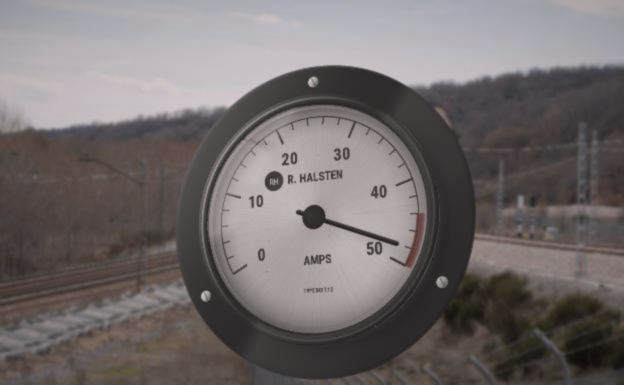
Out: 48A
